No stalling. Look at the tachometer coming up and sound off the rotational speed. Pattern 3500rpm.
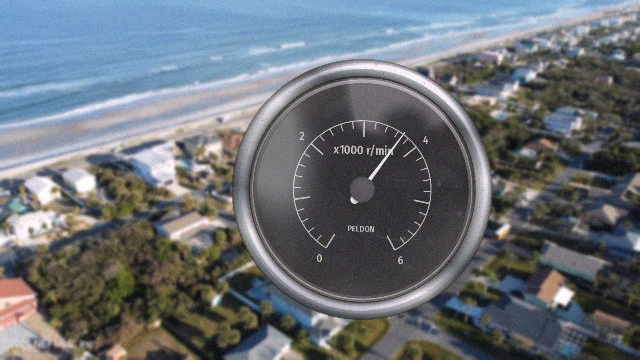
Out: 3700rpm
